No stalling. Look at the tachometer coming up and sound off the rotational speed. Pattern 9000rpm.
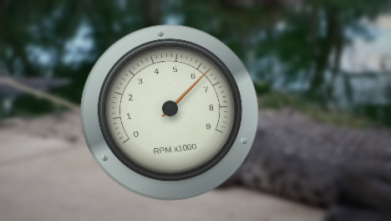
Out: 6400rpm
